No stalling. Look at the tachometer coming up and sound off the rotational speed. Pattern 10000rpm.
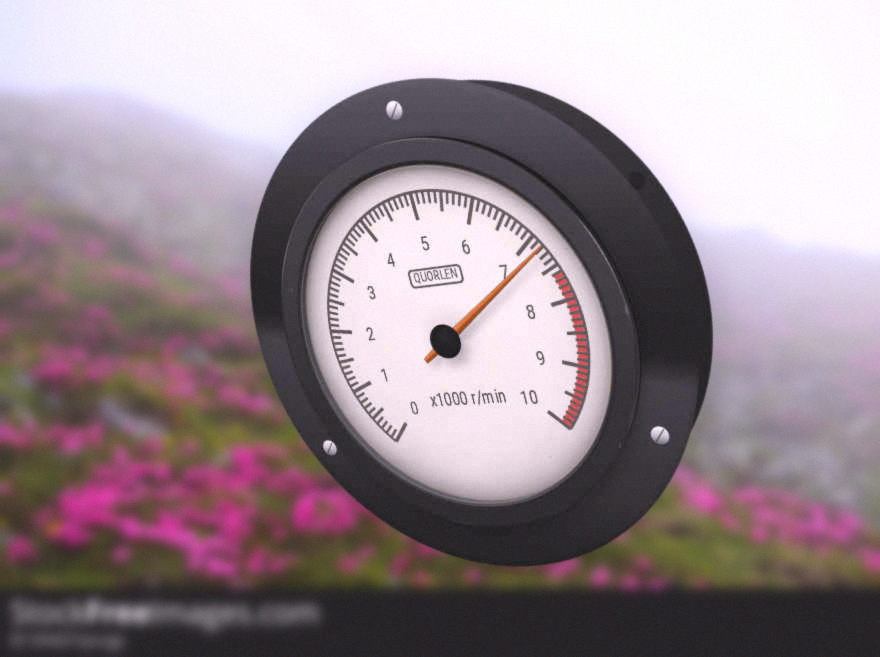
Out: 7200rpm
